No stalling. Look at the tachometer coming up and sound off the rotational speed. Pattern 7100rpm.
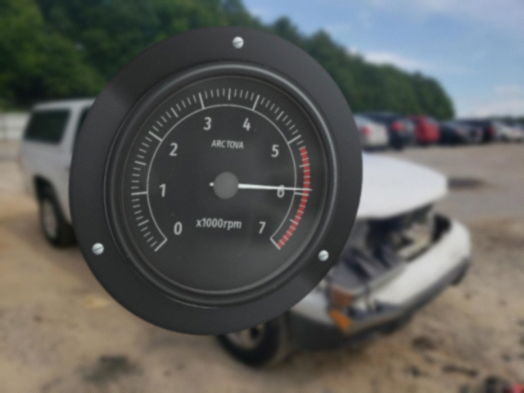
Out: 5900rpm
